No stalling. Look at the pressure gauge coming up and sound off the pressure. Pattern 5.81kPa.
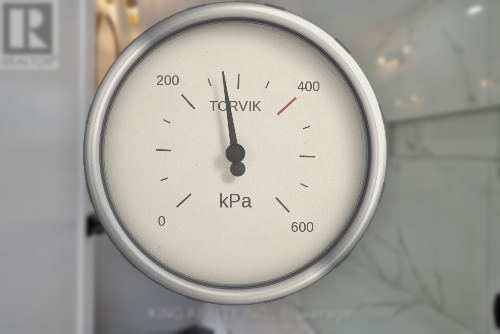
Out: 275kPa
